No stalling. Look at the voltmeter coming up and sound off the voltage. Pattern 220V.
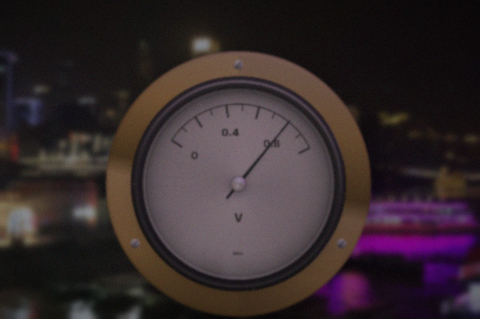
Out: 0.8V
